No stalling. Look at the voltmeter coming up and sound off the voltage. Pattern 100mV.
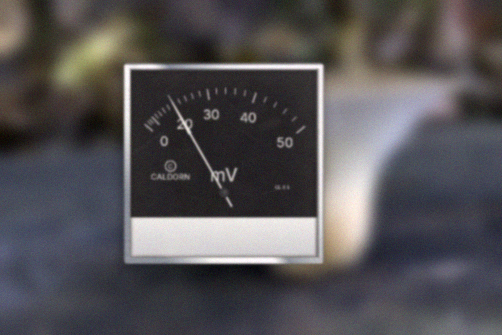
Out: 20mV
